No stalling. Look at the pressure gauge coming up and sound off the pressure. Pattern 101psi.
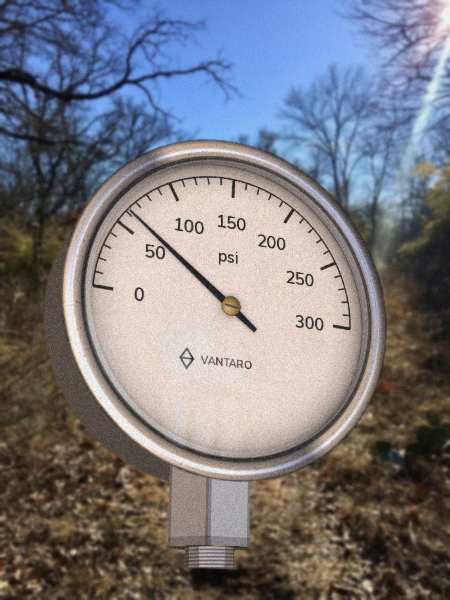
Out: 60psi
